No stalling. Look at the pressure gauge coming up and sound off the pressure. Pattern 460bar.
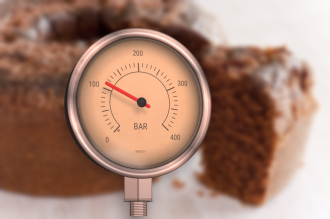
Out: 110bar
